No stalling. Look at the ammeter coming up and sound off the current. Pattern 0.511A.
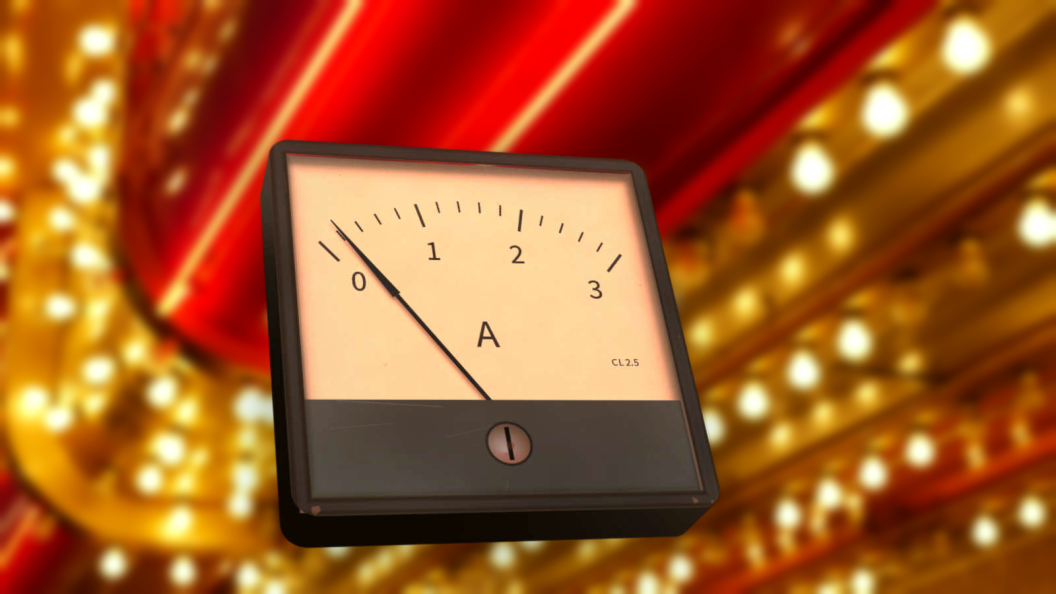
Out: 0.2A
